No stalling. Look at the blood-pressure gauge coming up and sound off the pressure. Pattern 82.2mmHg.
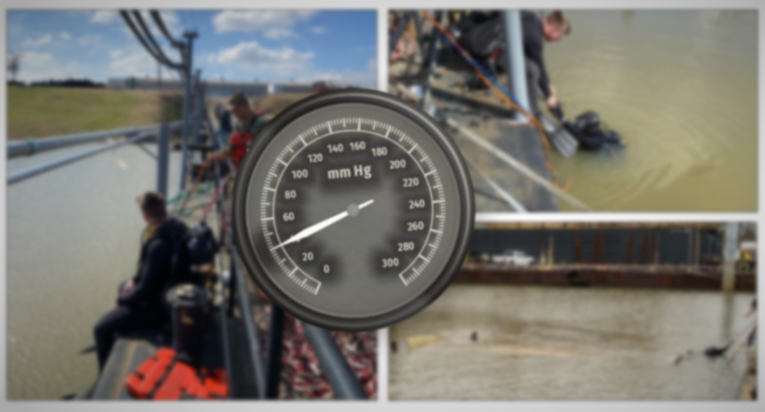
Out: 40mmHg
